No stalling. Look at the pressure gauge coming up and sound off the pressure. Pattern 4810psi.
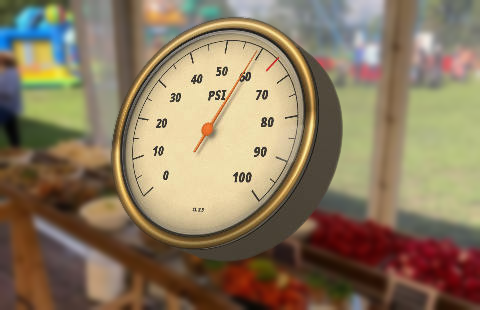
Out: 60psi
